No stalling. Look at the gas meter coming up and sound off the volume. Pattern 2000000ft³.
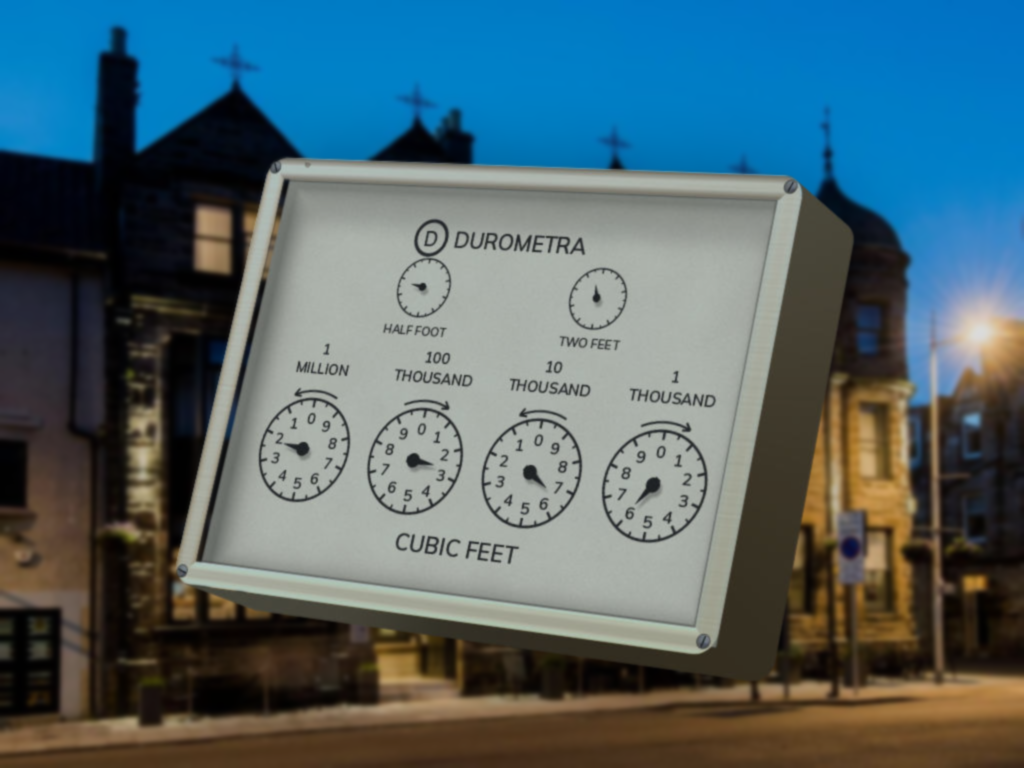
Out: 226600ft³
